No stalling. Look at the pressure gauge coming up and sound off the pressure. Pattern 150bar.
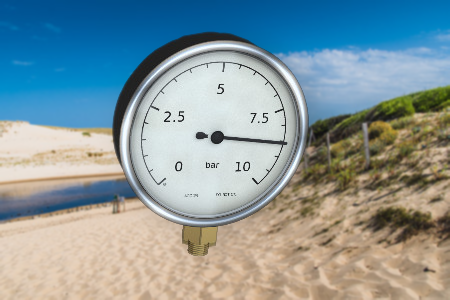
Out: 8.5bar
